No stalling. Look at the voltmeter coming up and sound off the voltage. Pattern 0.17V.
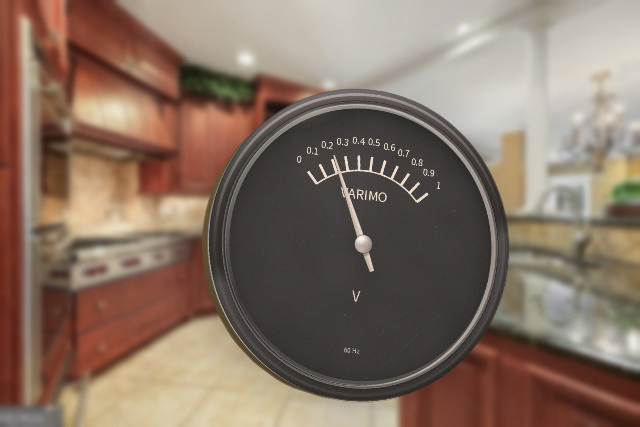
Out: 0.2V
